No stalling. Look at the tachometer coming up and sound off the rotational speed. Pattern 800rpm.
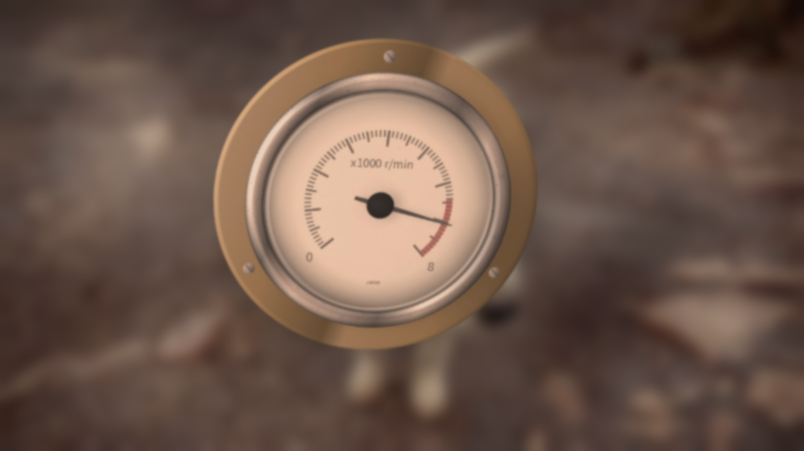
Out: 7000rpm
